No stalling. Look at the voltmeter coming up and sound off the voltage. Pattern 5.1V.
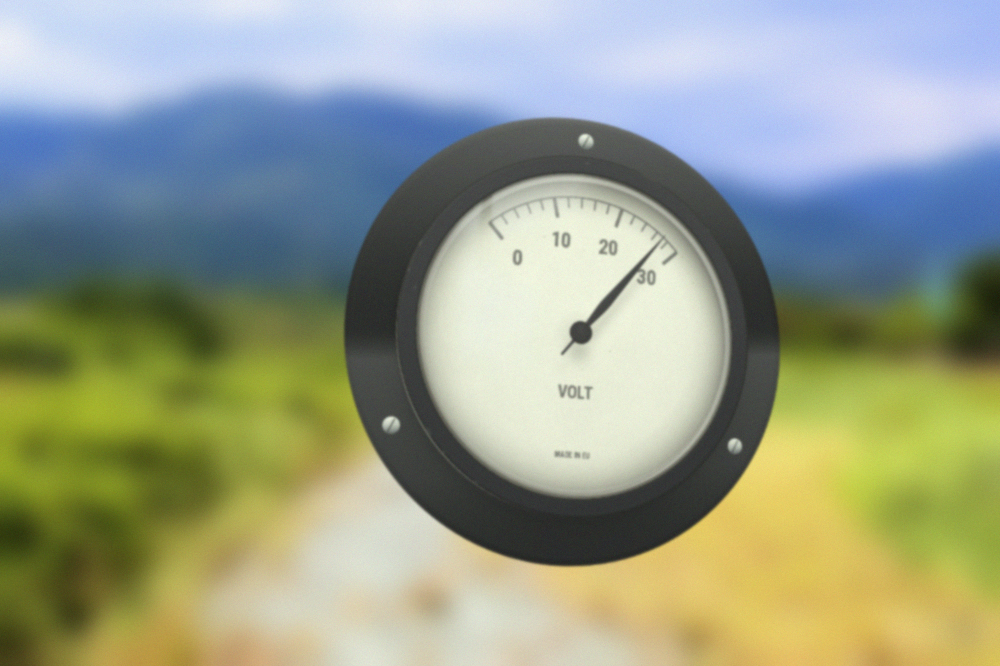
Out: 27V
